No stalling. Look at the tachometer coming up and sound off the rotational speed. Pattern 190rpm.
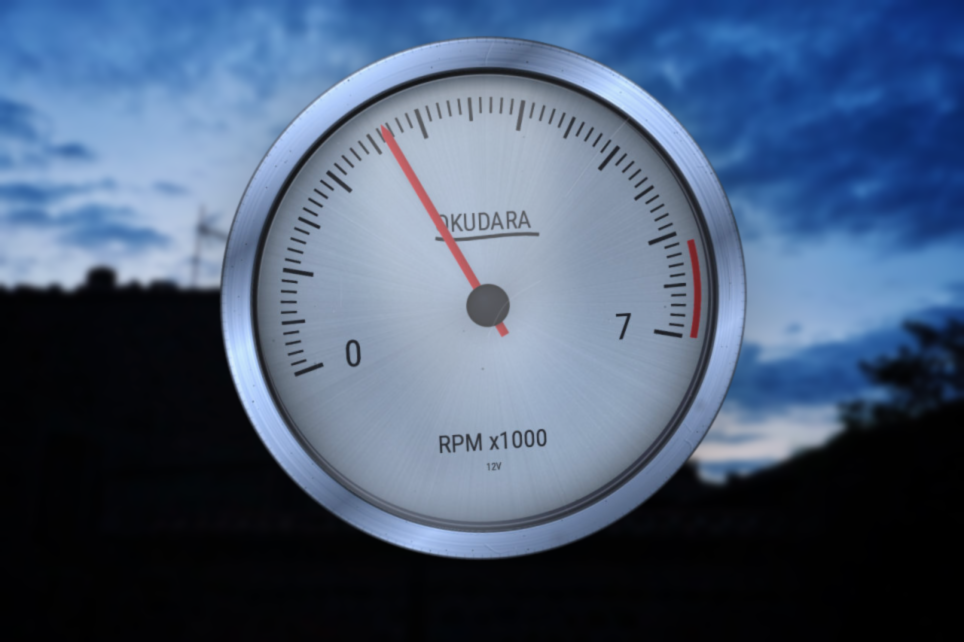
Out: 2650rpm
